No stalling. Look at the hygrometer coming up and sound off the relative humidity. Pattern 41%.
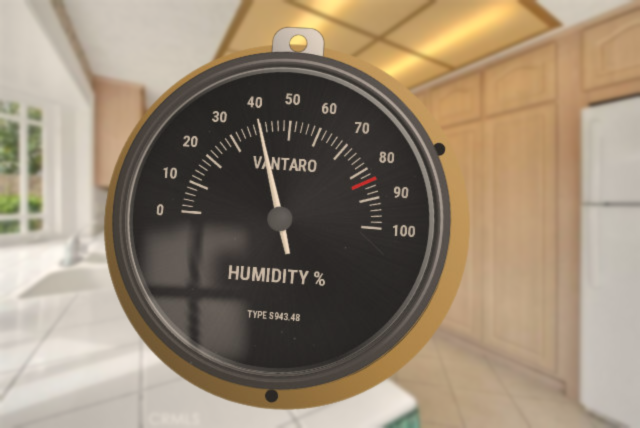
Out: 40%
